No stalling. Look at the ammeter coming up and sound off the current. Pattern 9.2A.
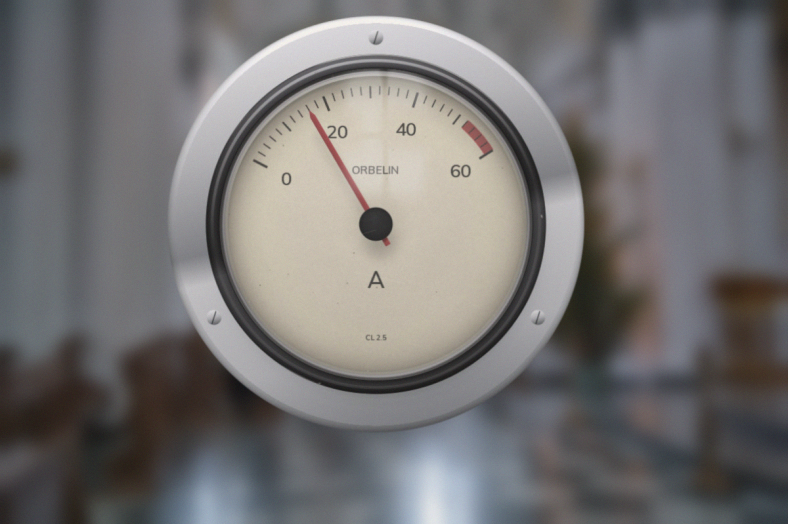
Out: 16A
